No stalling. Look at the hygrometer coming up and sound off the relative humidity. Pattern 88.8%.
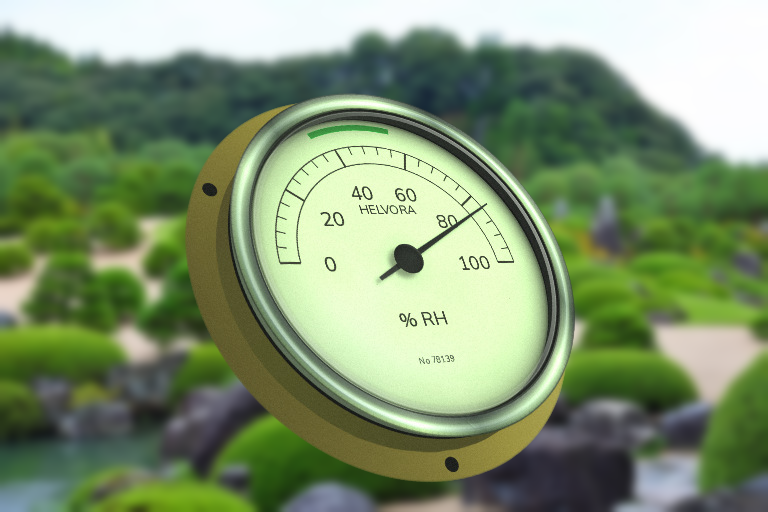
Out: 84%
